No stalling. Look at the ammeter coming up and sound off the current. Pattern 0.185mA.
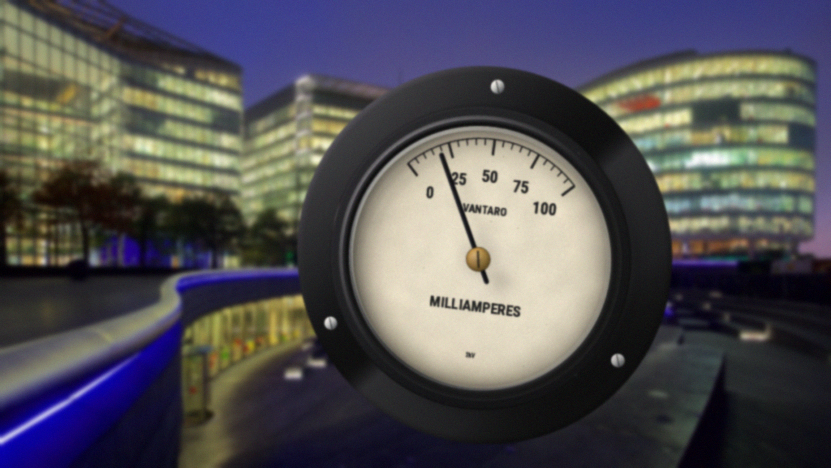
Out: 20mA
